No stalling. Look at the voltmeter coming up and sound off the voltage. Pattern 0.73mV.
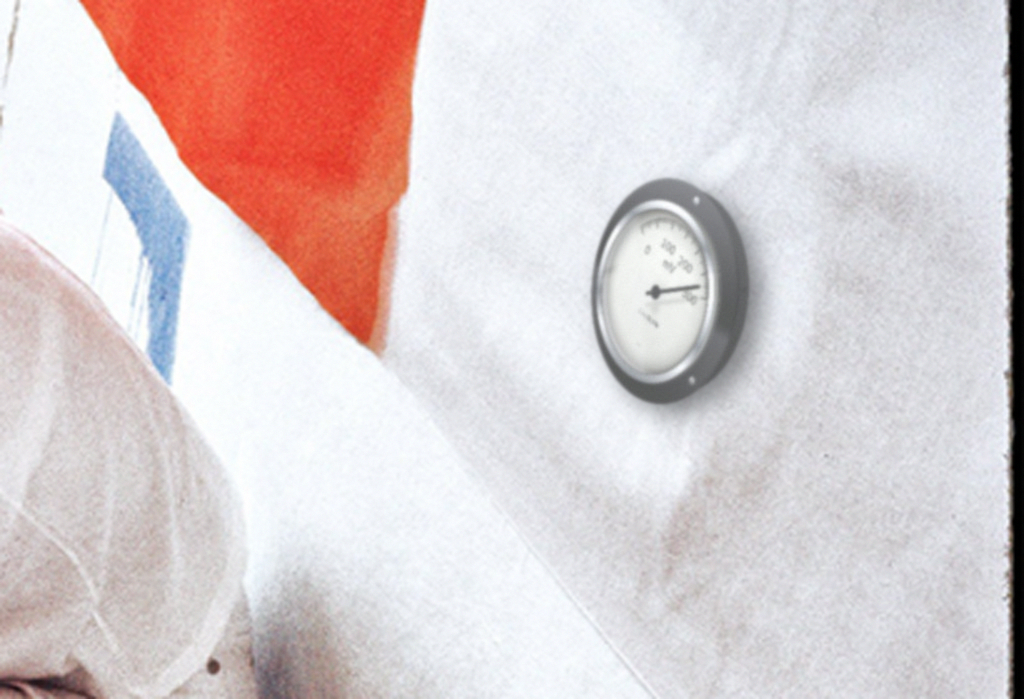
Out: 275mV
